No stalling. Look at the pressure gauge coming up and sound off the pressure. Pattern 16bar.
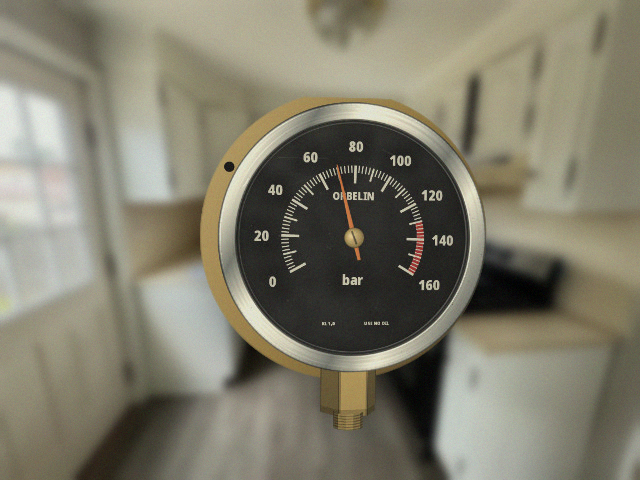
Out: 70bar
